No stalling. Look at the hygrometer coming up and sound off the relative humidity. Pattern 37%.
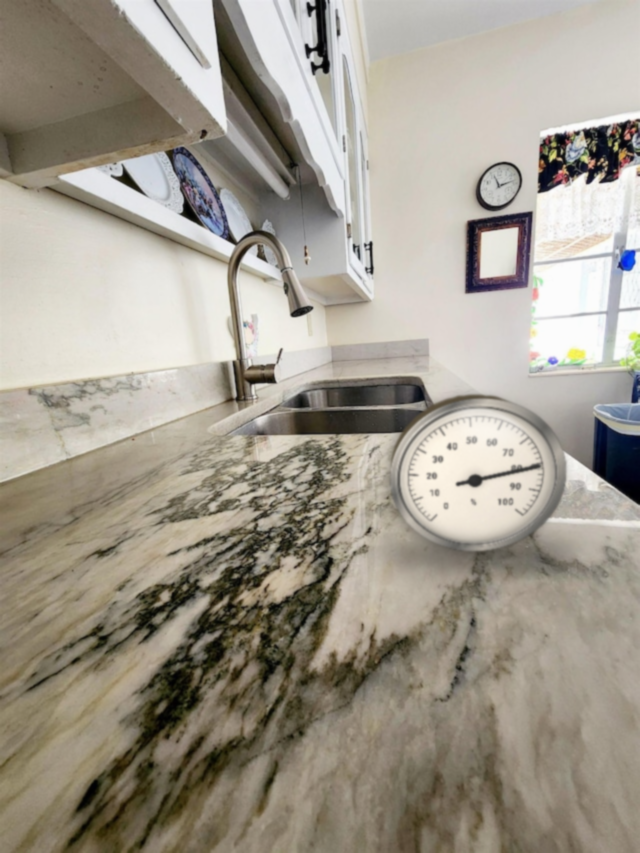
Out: 80%
